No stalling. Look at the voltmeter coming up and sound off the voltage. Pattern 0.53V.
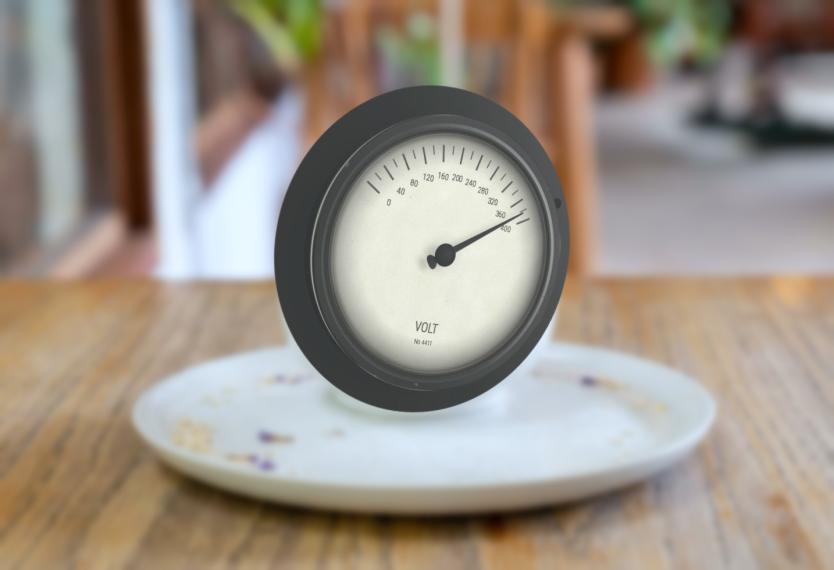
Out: 380V
